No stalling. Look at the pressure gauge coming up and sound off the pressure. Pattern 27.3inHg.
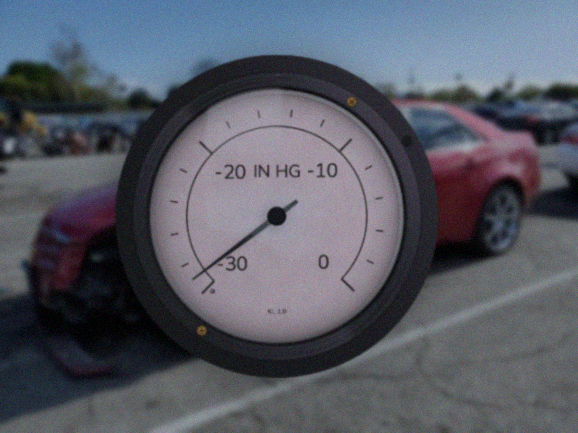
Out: -29inHg
